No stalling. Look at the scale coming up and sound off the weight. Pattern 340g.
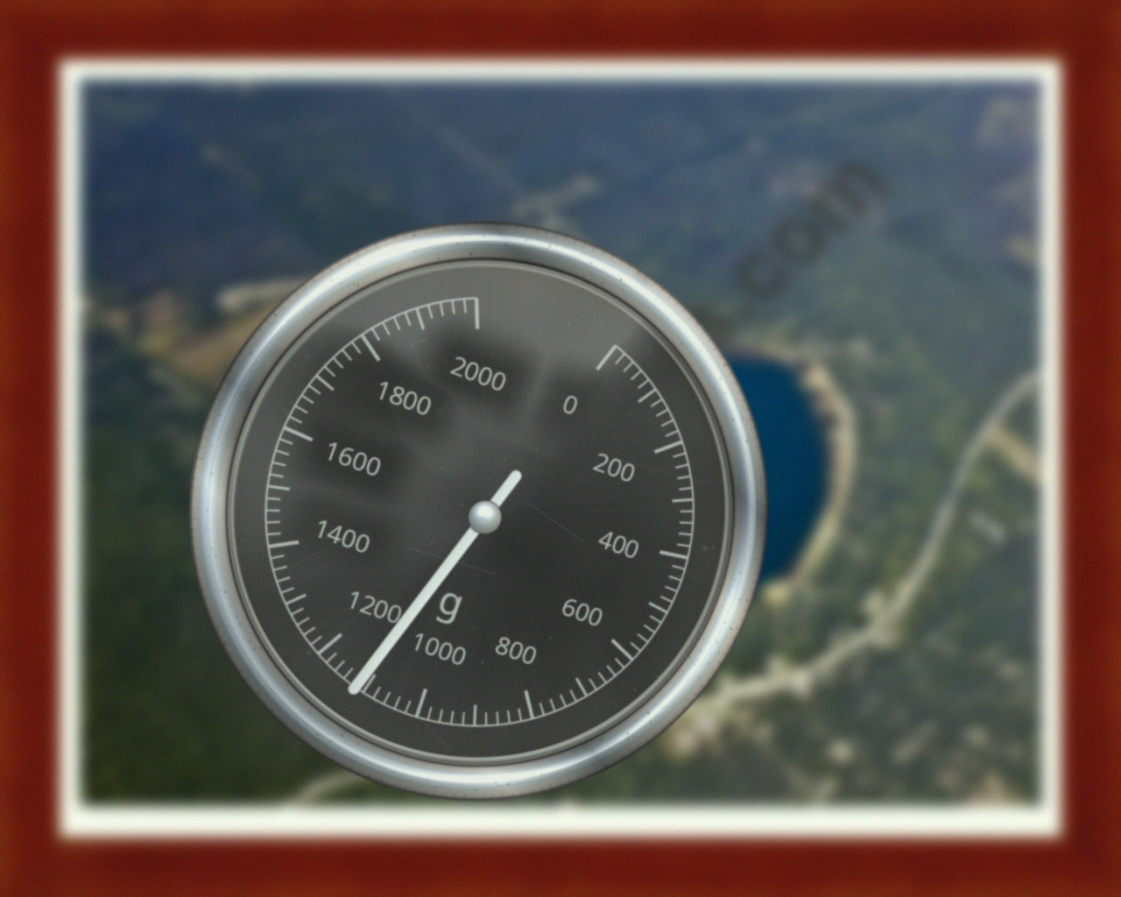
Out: 1120g
